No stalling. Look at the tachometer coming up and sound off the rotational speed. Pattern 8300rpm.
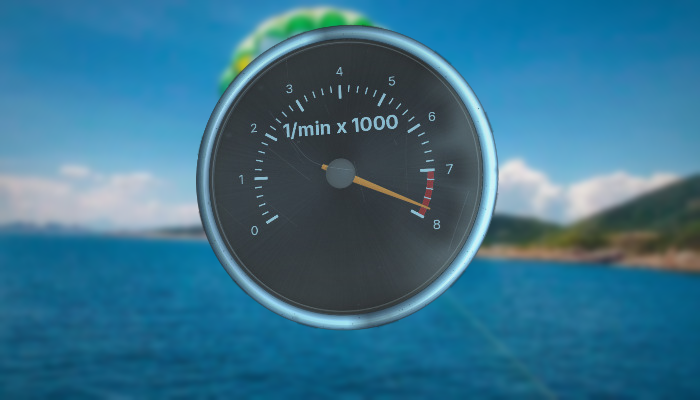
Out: 7800rpm
